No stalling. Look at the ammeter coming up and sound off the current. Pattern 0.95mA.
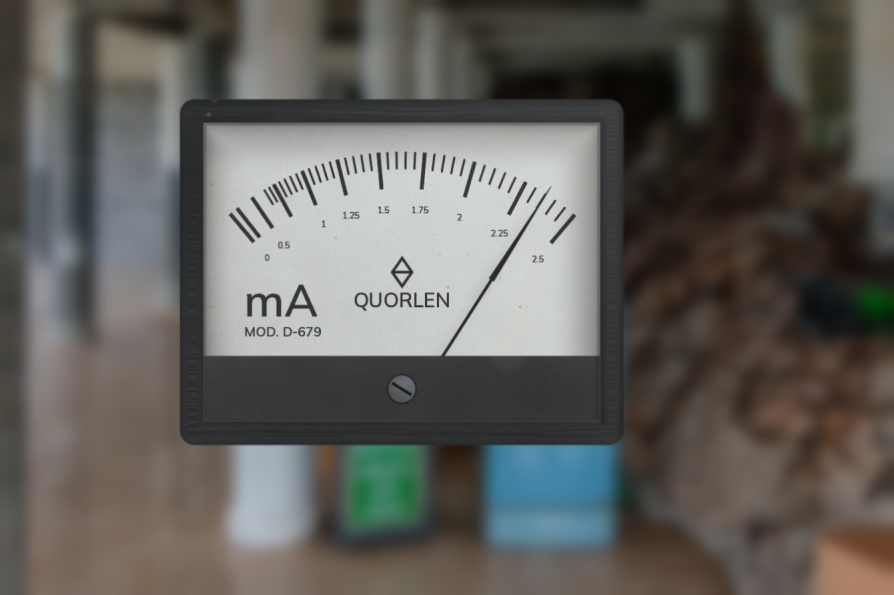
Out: 2.35mA
